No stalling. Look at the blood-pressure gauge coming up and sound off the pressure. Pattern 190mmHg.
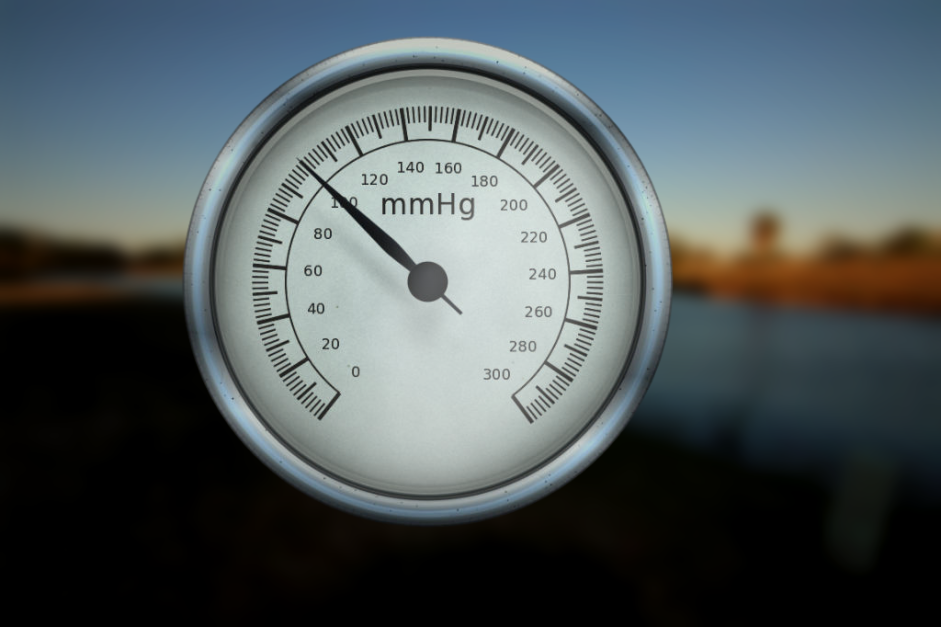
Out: 100mmHg
